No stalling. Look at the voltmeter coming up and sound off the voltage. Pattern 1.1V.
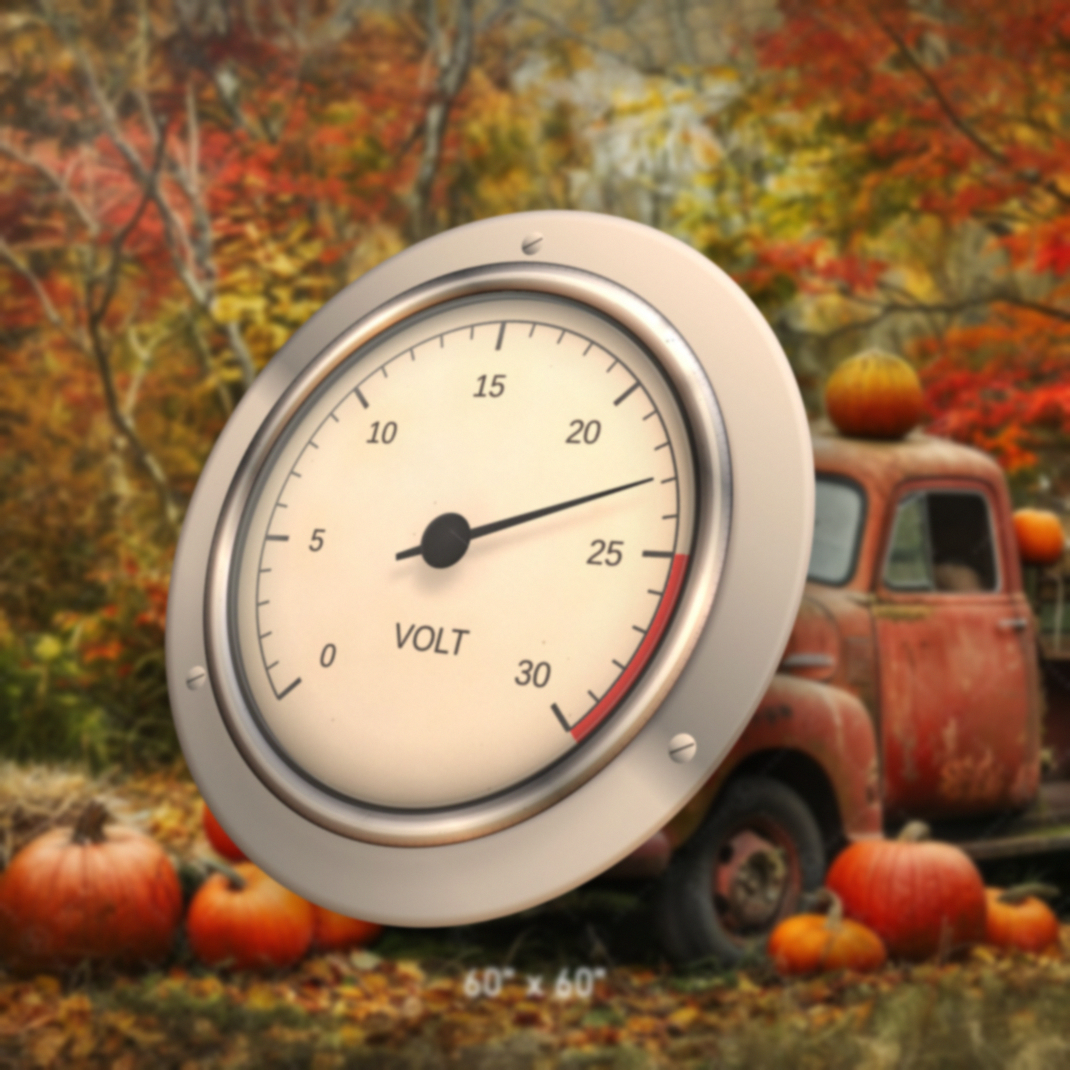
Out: 23V
